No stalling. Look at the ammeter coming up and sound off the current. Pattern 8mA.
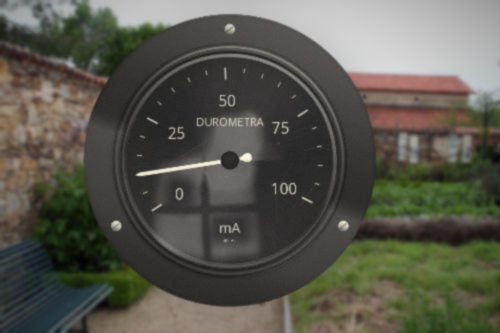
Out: 10mA
